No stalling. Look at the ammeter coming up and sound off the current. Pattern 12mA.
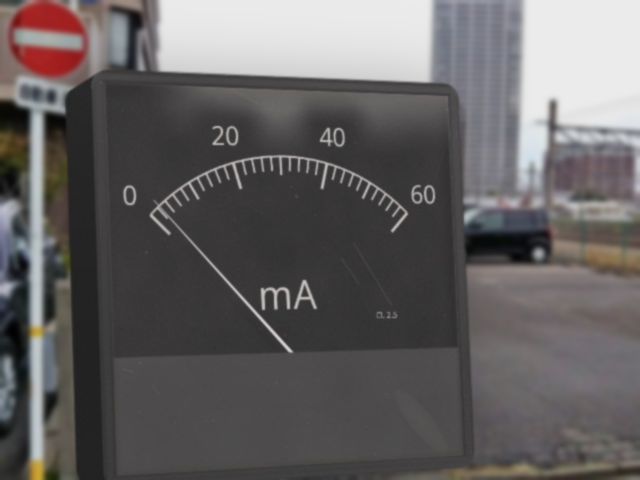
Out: 2mA
